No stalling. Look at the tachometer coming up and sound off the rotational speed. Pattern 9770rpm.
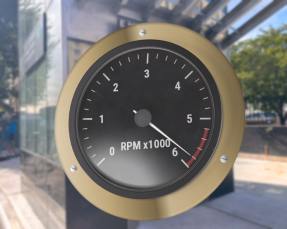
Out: 5800rpm
